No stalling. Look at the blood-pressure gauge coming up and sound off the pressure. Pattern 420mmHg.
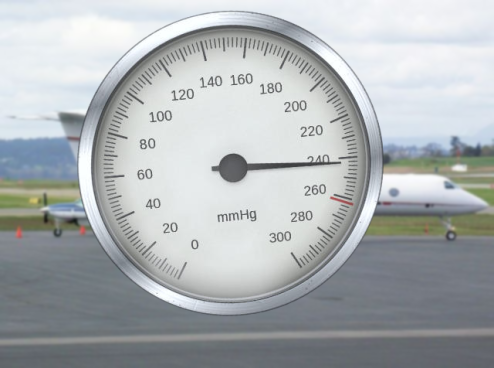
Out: 242mmHg
